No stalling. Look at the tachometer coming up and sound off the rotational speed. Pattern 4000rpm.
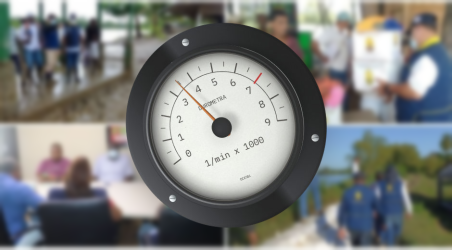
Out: 3500rpm
